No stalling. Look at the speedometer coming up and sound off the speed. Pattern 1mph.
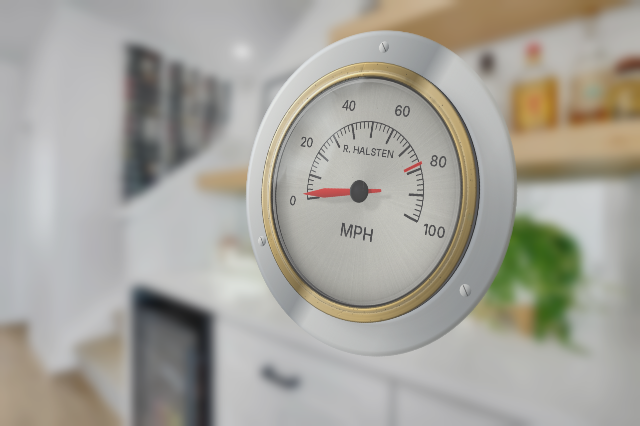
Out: 2mph
